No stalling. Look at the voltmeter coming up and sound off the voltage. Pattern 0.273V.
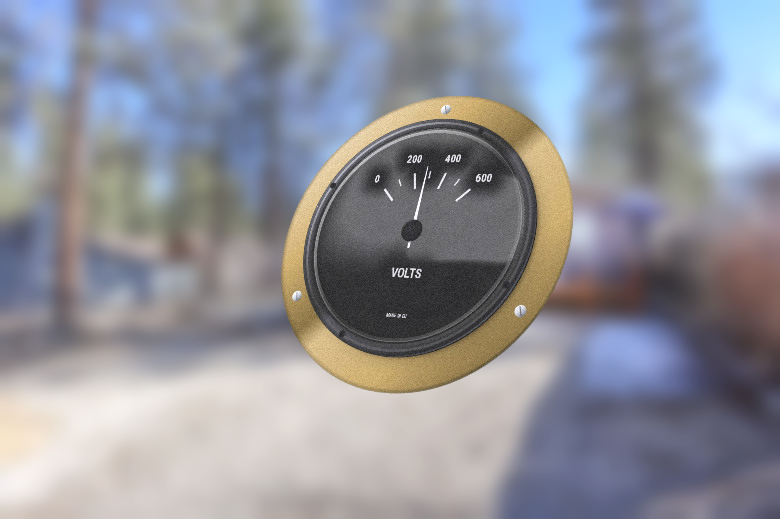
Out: 300V
